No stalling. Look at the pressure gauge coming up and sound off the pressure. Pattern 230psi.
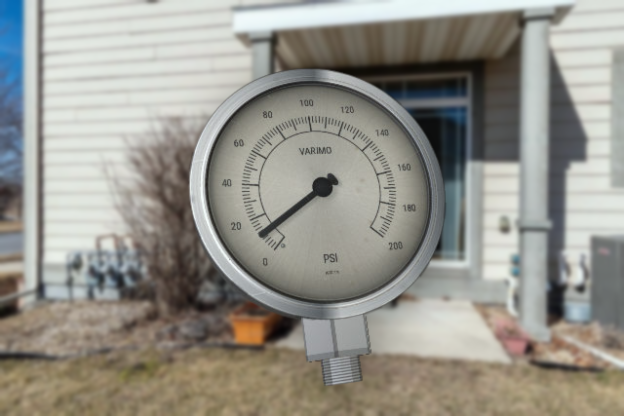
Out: 10psi
